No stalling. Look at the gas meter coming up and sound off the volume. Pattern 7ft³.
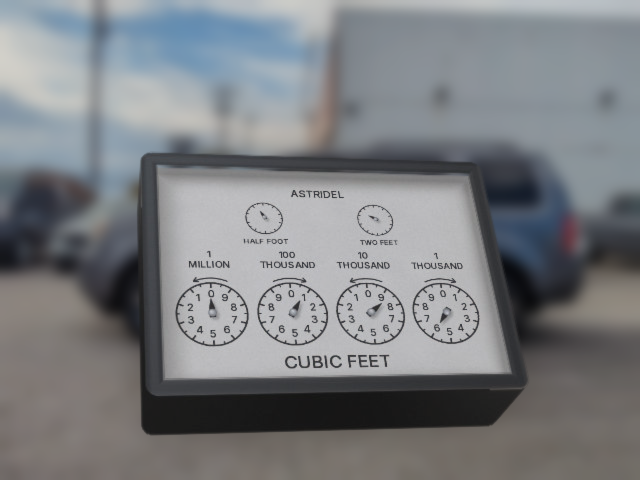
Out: 8600ft³
